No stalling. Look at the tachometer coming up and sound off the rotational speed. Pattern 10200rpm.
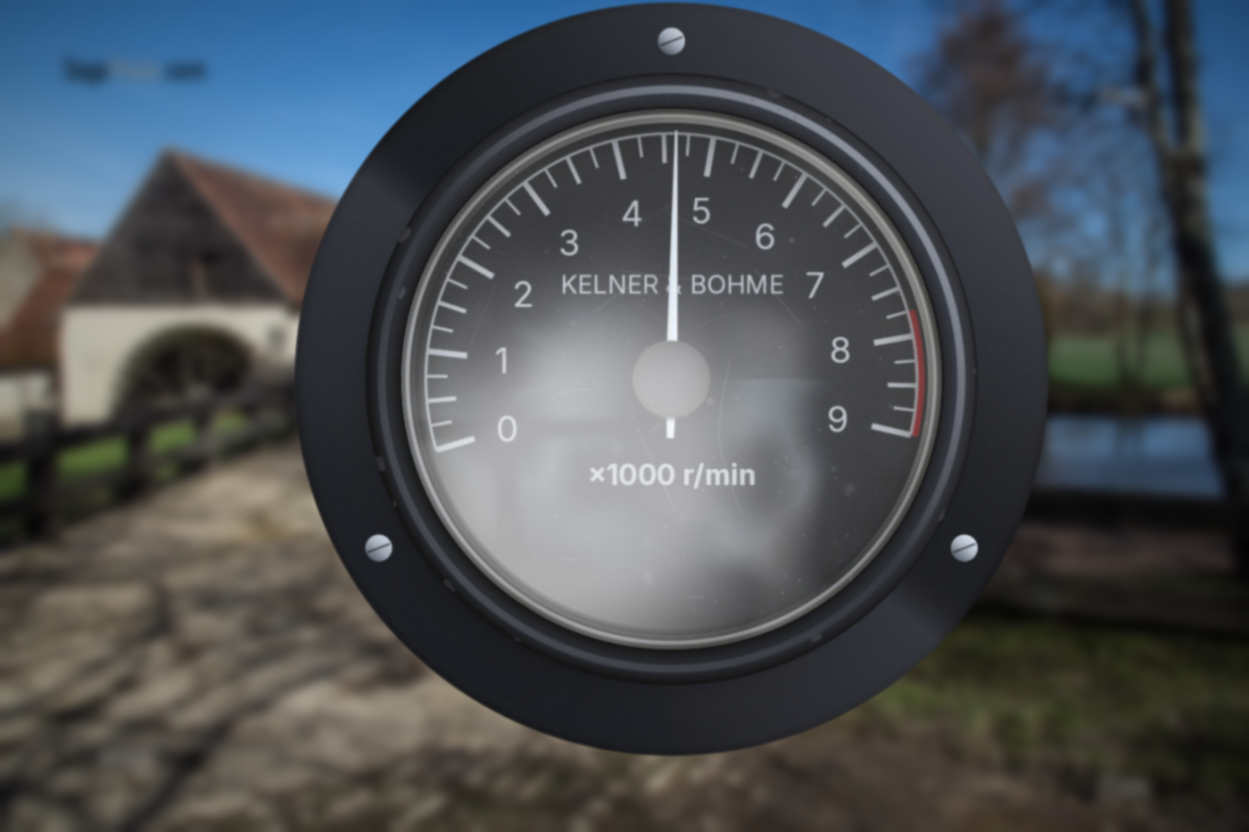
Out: 4625rpm
